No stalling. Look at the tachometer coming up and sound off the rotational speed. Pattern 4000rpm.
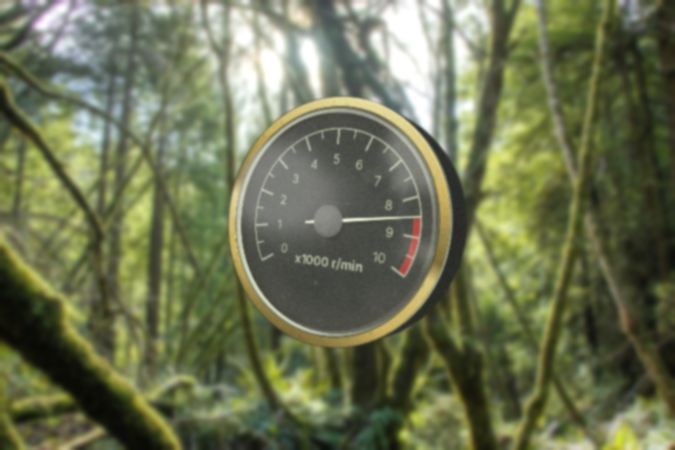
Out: 8500rpm
